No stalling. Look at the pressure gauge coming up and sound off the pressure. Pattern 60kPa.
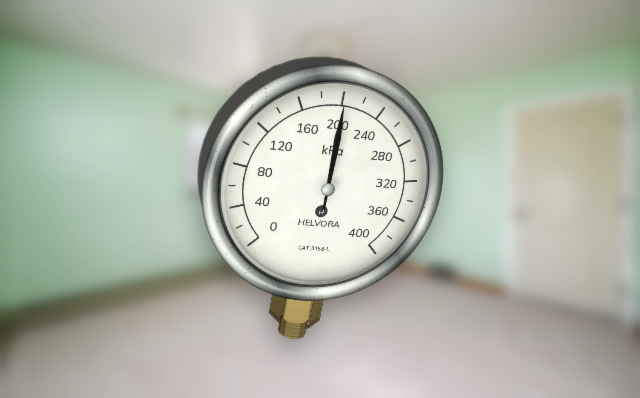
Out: 200kPa
